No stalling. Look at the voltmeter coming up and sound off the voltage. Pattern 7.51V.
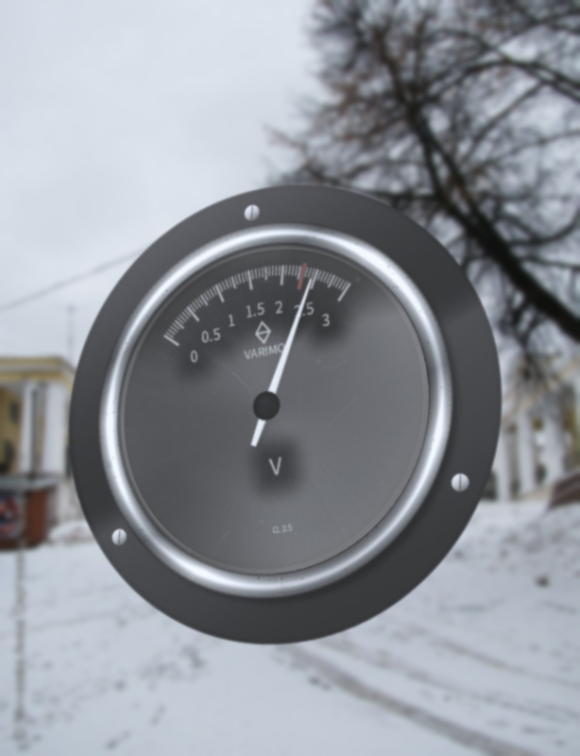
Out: 2.5V
